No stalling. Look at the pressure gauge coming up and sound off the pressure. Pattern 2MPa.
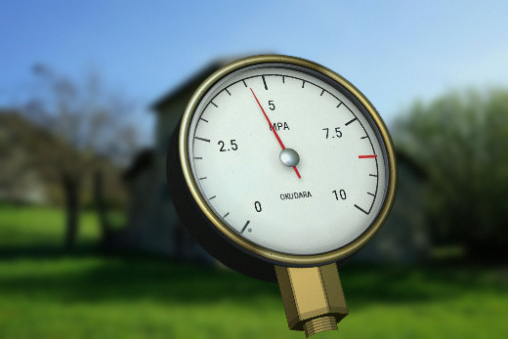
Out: 4.5MPa
